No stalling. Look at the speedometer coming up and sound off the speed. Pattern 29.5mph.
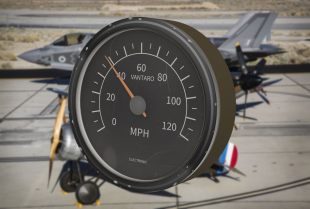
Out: 40mph
